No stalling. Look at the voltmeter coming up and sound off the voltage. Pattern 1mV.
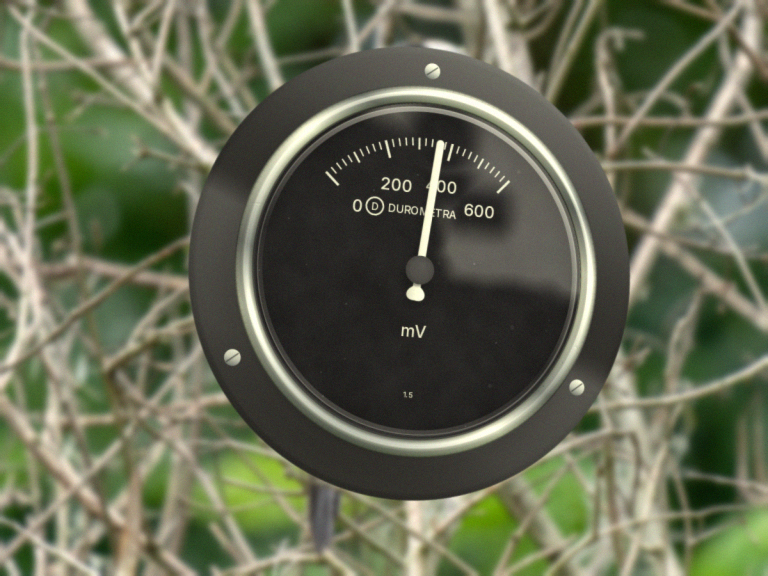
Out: 360mV
